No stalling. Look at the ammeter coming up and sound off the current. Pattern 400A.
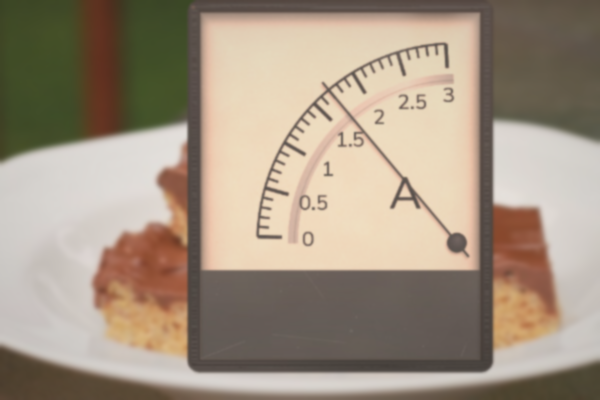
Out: 1.7A
